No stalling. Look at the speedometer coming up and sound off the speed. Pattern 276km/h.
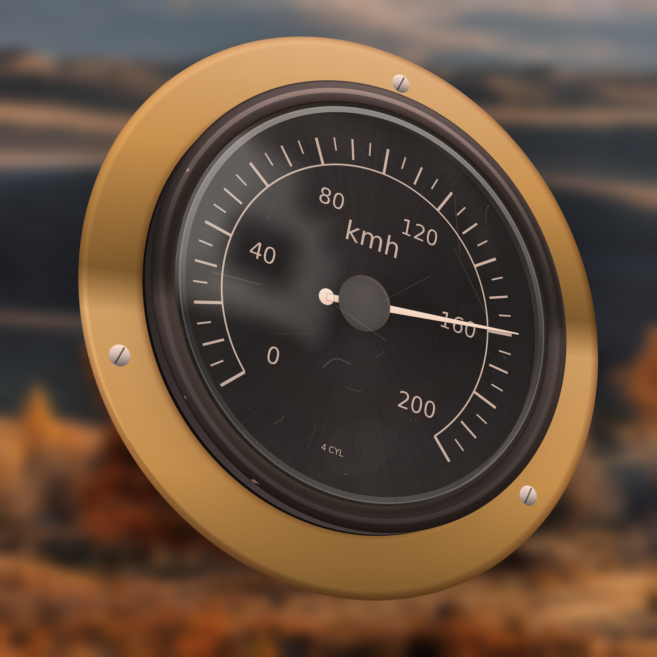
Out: 160km/h
